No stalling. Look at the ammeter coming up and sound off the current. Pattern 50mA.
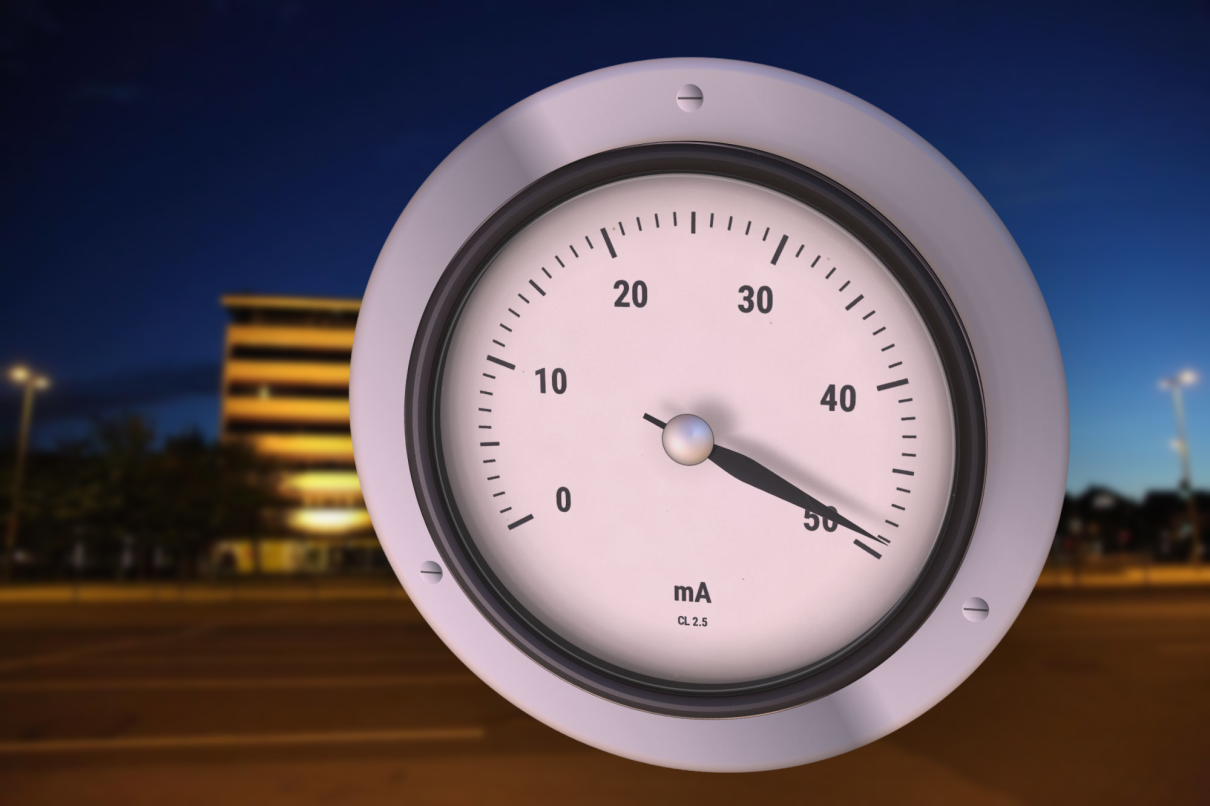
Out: 49mA
